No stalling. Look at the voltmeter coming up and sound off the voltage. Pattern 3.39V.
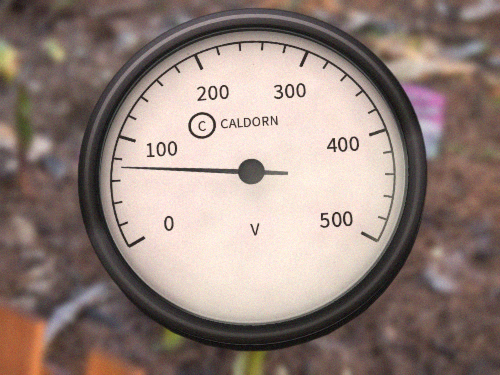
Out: 70V
